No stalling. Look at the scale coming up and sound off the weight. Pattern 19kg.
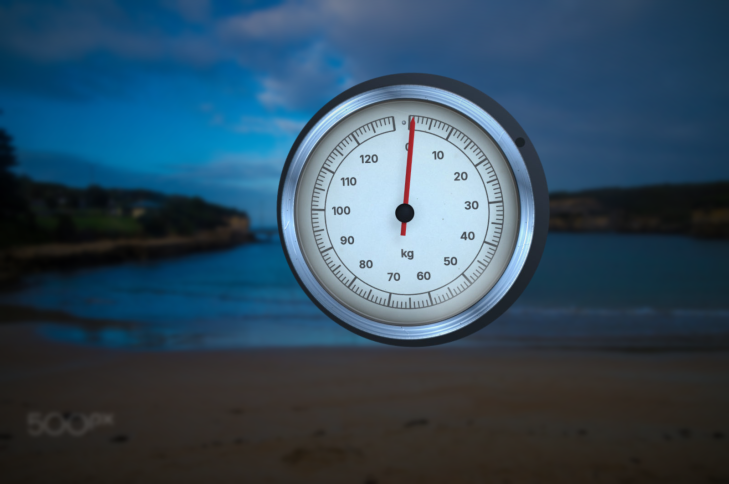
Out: 1kg
